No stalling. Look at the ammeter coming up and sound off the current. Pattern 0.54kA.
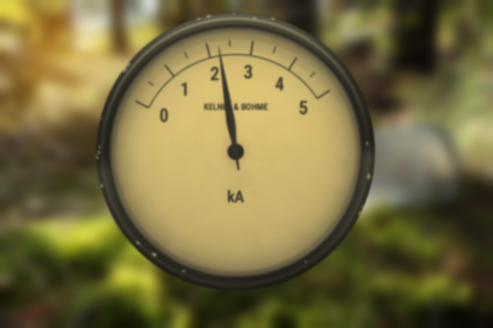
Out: 2.25kA
